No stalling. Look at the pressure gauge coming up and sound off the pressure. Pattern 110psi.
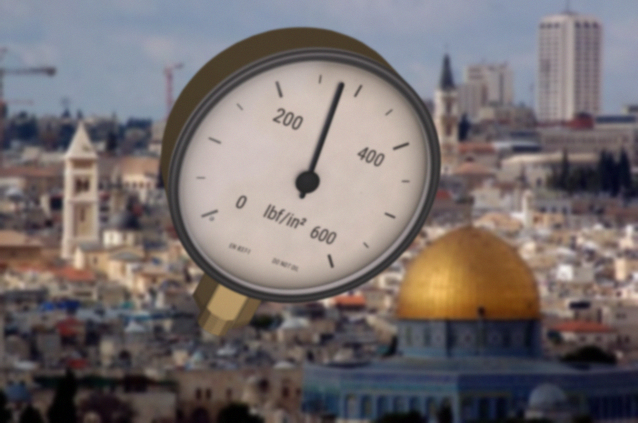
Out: 275psi
